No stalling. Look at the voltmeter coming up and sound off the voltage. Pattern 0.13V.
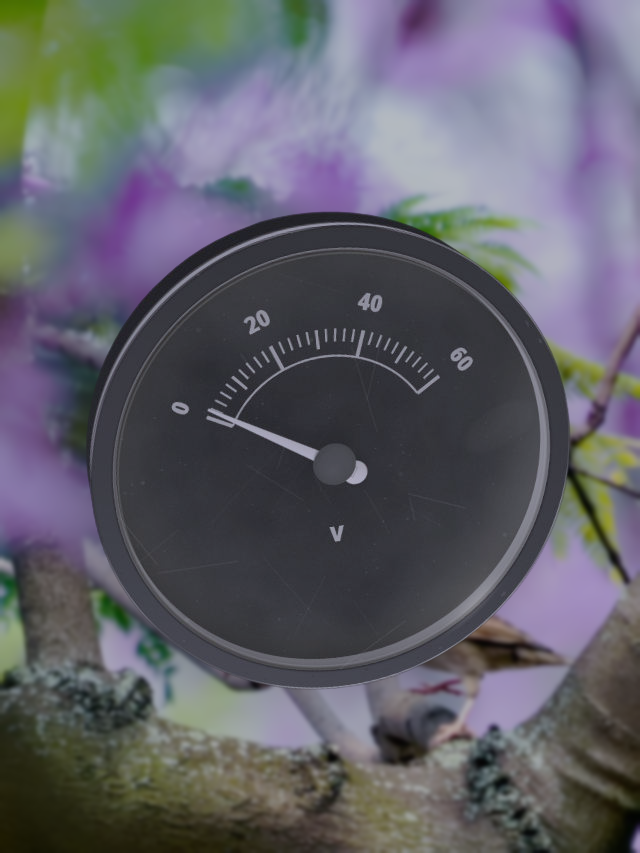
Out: 2V
